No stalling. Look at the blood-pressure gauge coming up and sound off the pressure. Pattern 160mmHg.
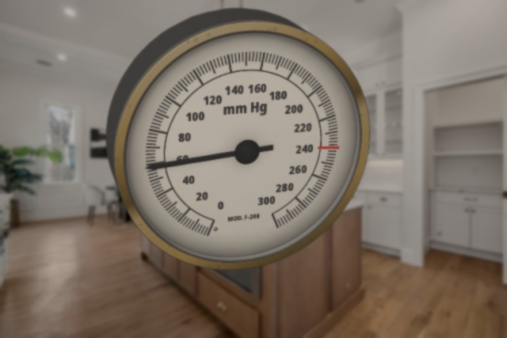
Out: 60mmHg
